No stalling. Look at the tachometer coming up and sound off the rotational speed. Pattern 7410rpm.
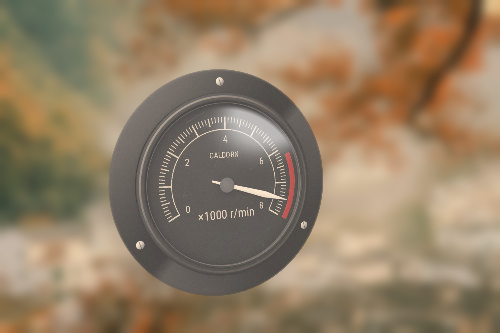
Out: 7500rpm
